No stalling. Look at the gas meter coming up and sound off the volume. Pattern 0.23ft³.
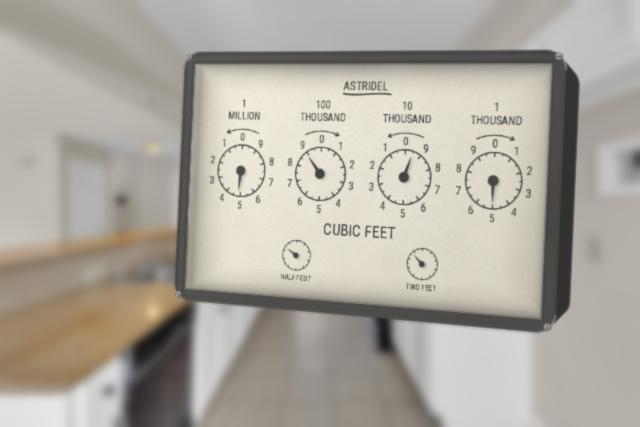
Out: 489500ft³
